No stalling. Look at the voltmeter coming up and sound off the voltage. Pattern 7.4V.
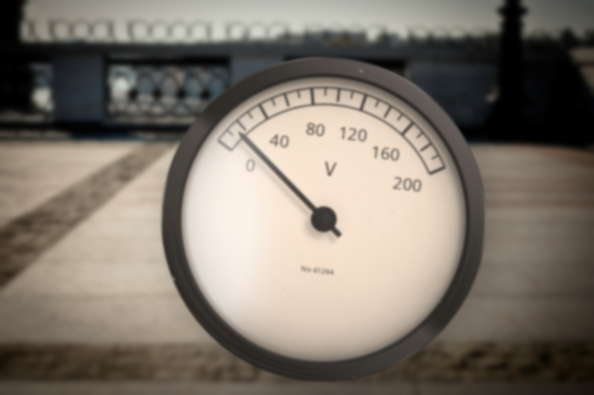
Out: 15V
